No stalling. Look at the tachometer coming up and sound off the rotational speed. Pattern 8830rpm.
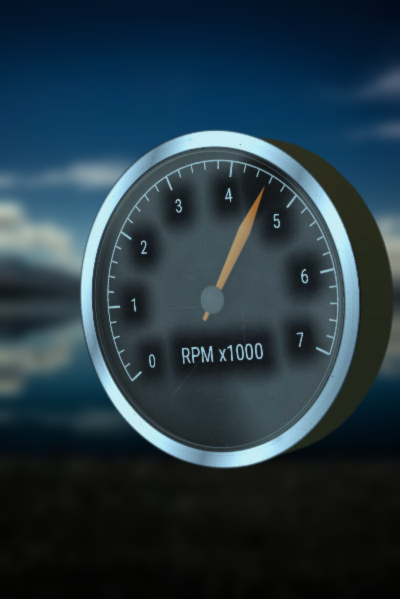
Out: 4600rpm
